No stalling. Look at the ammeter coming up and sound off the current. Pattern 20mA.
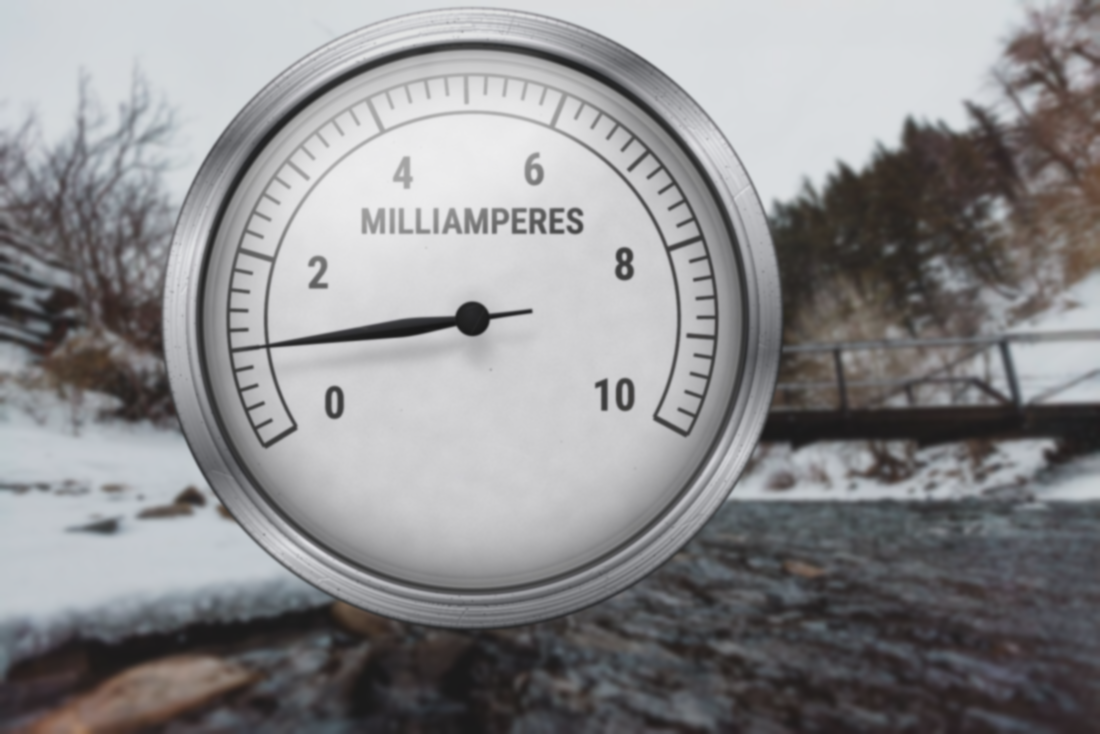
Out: 1mA
